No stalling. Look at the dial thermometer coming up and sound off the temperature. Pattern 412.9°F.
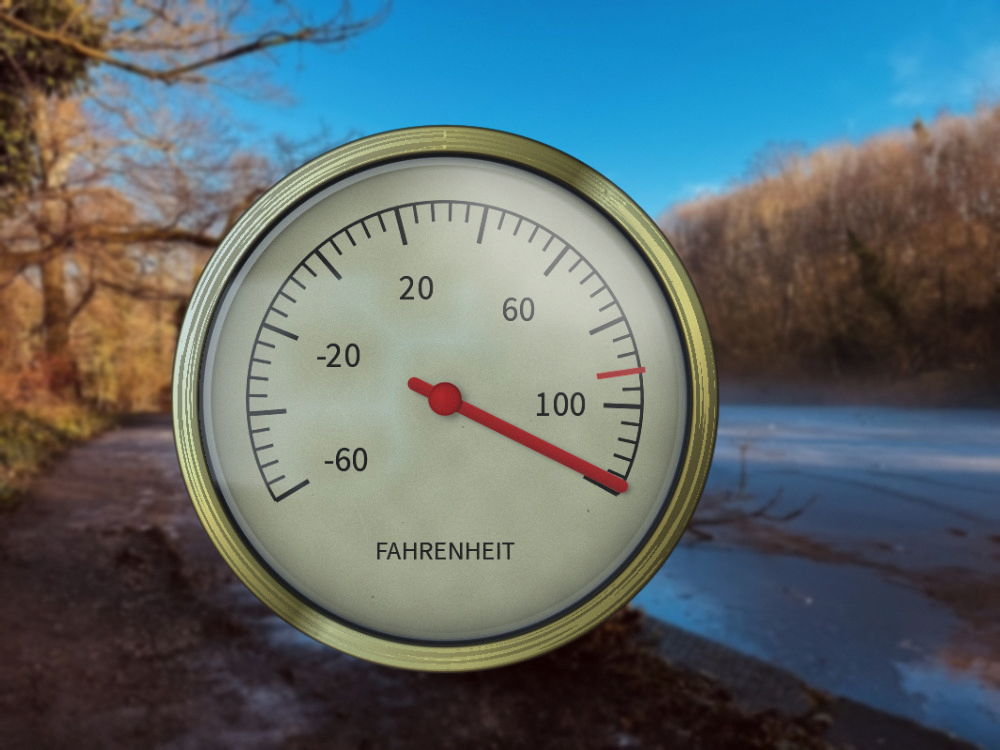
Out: 118°F
